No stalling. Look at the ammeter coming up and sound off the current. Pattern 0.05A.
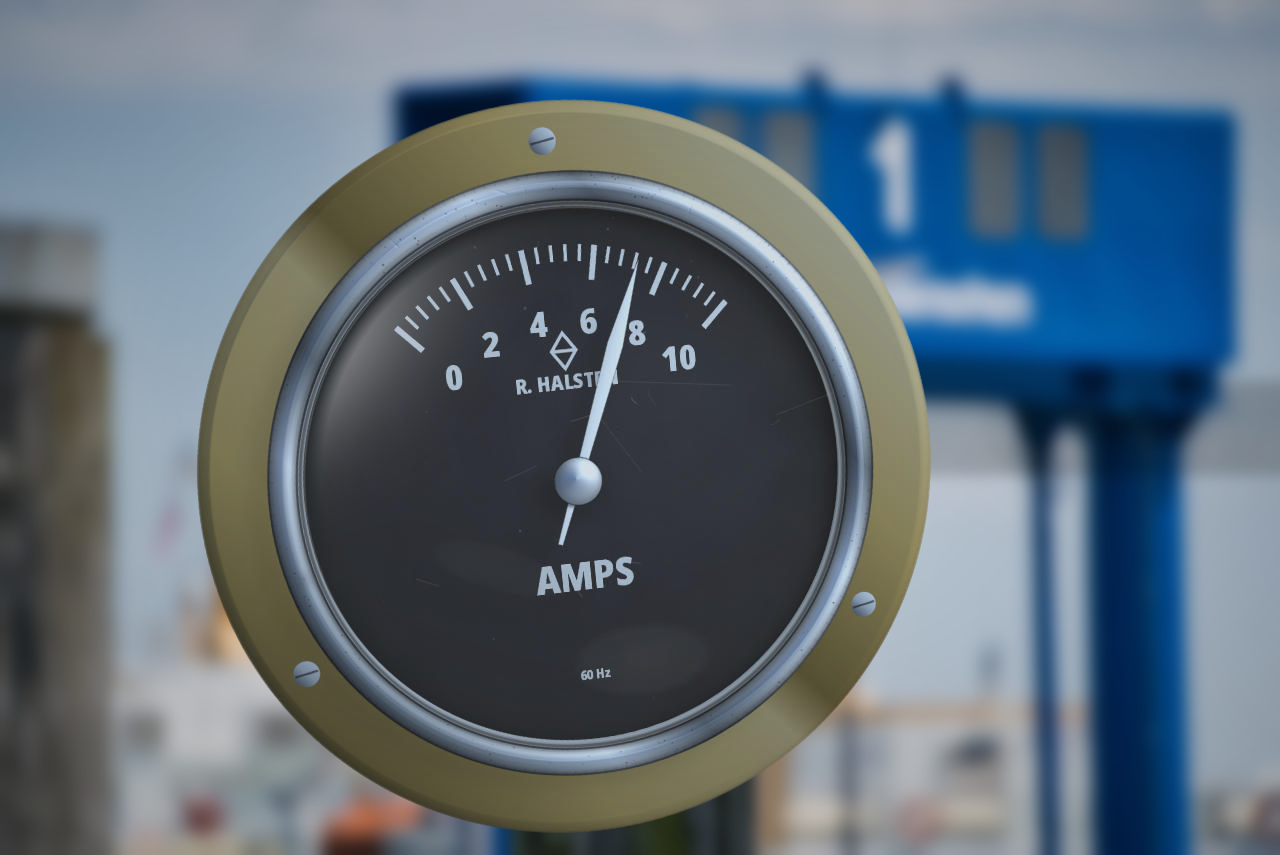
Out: 7.2A
